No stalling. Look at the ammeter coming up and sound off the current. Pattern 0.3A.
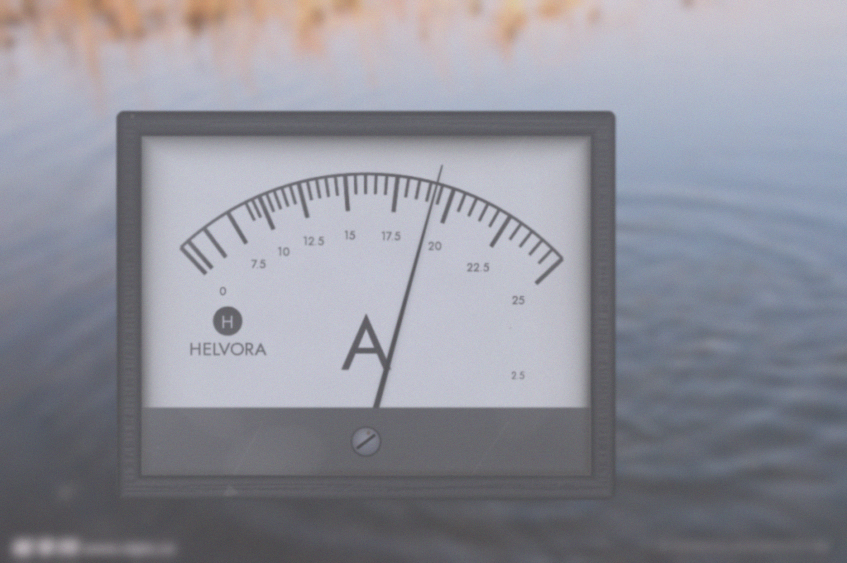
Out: 19.25A
